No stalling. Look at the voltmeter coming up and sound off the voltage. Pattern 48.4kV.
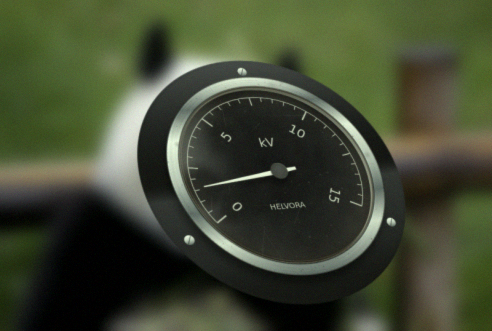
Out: 1.5kV
